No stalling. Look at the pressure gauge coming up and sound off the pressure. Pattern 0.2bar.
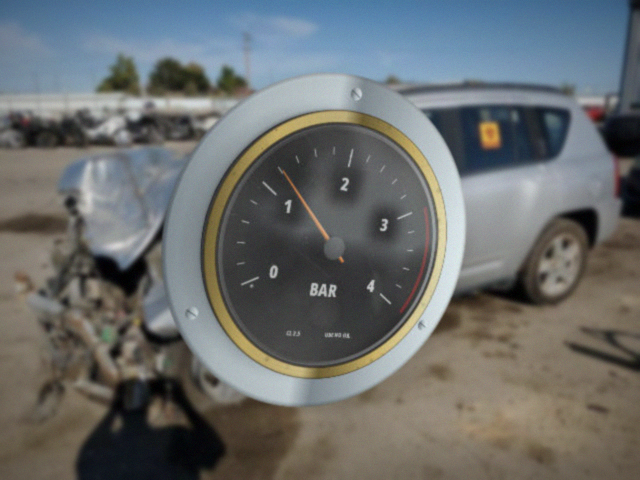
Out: 1.2bar
